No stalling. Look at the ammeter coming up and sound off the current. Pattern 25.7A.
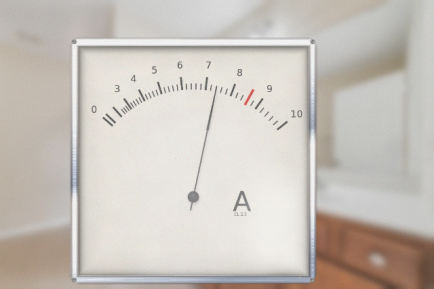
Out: 7.4A
